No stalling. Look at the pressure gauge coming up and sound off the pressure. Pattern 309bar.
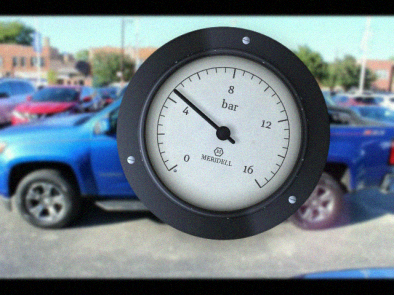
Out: 4.5bar
